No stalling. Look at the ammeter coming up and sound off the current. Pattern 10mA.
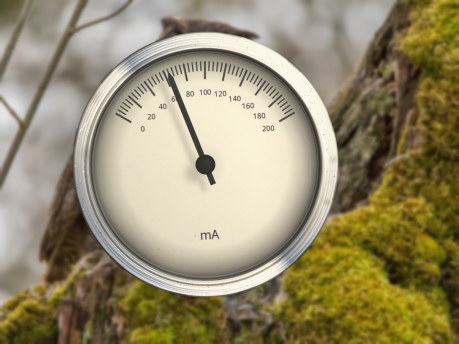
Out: 64mA
